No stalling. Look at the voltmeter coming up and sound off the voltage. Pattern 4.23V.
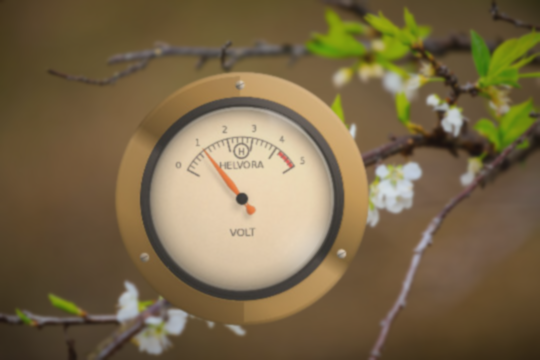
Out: 1V
